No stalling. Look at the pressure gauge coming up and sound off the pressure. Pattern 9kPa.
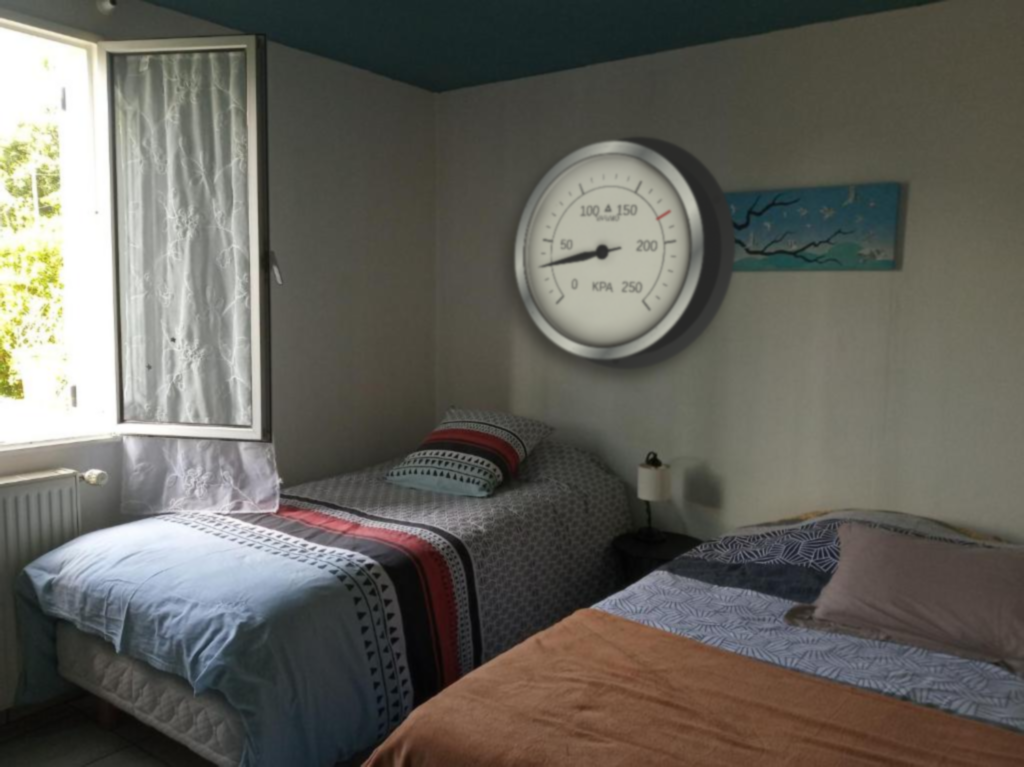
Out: 30kPa
